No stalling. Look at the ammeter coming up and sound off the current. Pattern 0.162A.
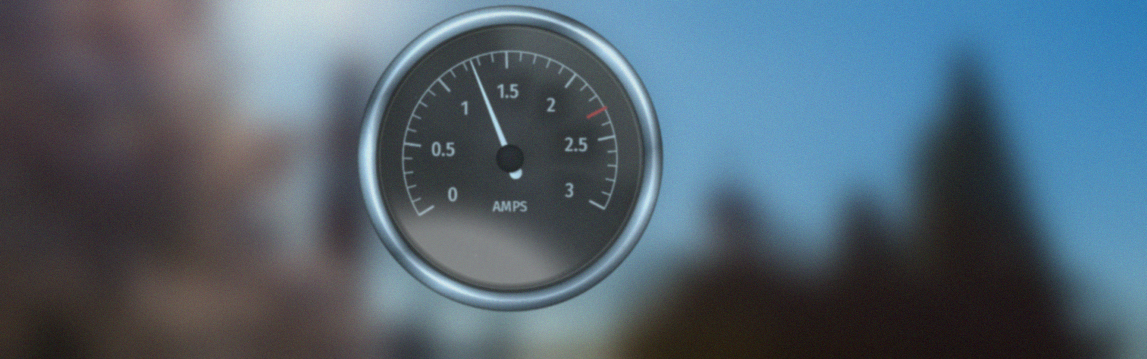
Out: 1.25A
